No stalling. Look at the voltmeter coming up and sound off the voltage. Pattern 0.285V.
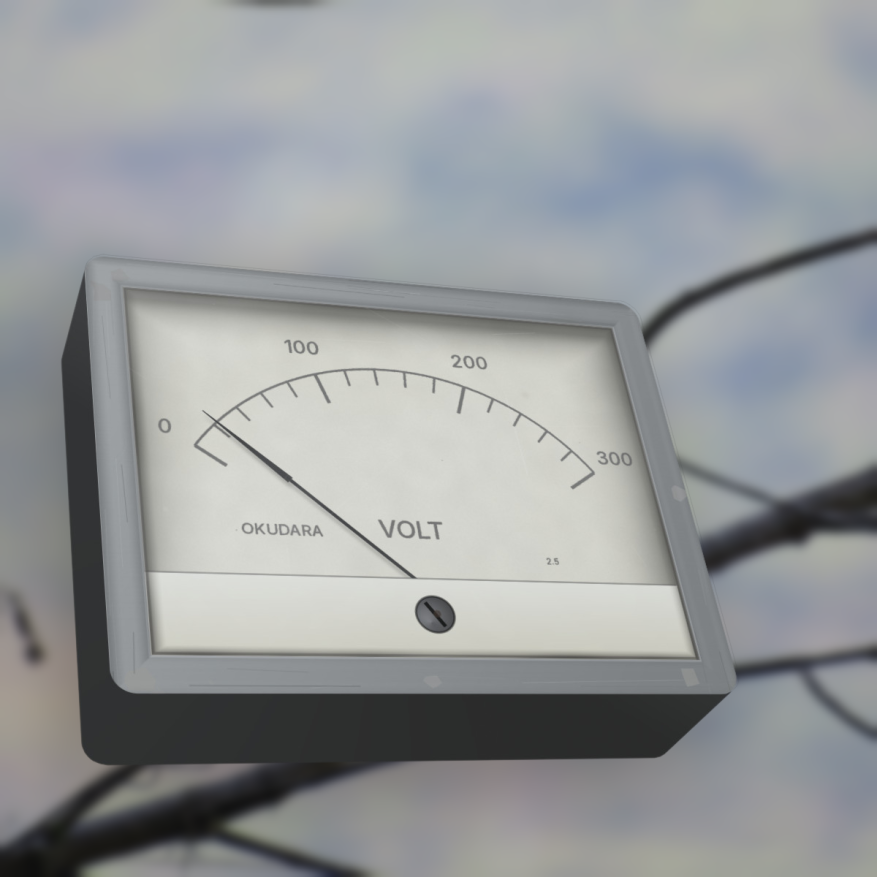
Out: 20V
